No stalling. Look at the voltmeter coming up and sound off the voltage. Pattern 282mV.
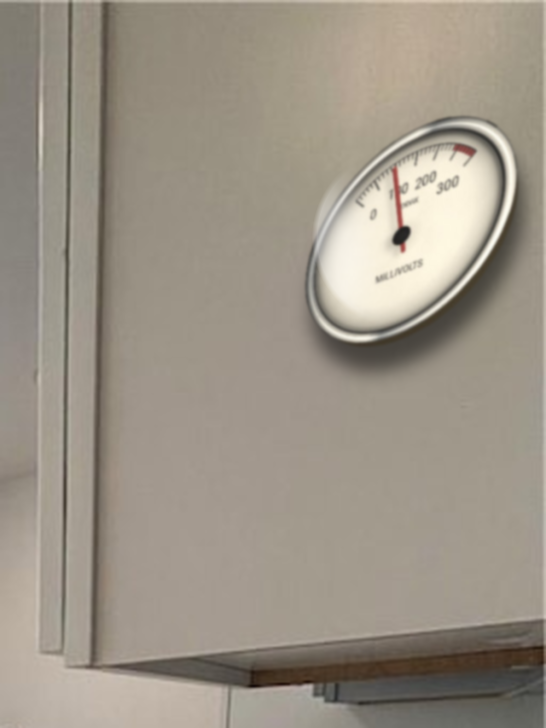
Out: 100mV
